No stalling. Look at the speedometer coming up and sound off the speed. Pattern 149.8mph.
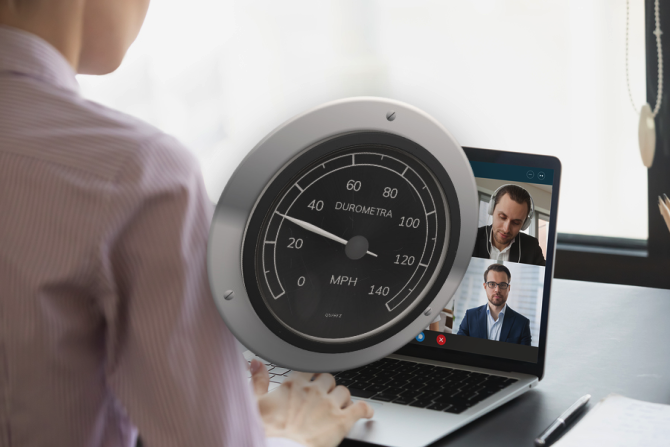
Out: 30mph
